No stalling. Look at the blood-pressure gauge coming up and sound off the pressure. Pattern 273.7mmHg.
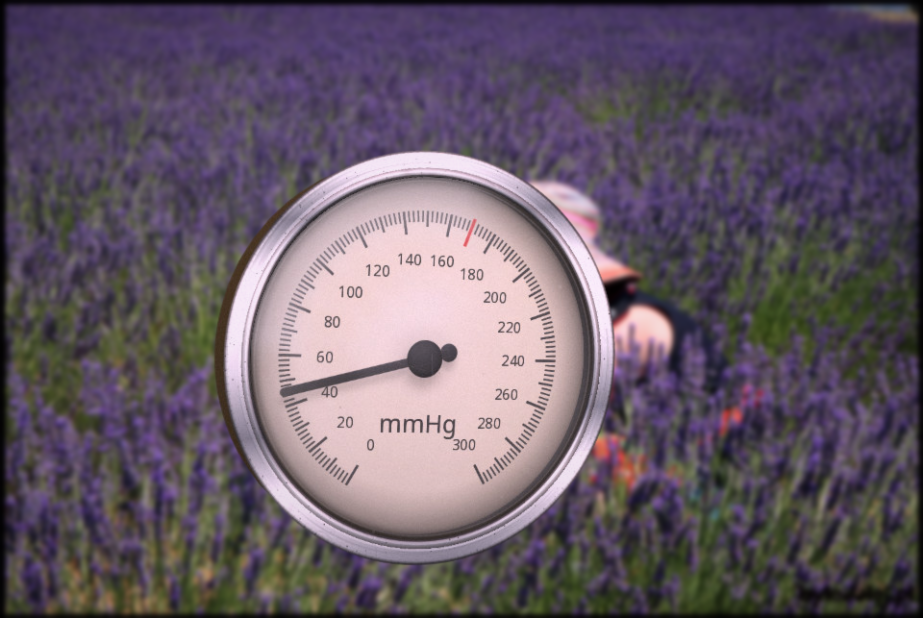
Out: 46mmHg
